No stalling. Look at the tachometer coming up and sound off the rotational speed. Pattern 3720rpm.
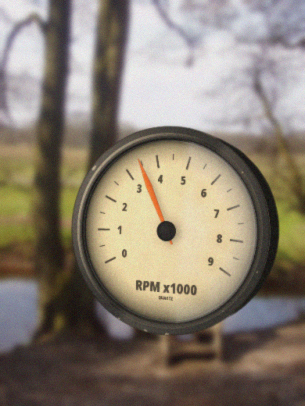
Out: 3500rpm
